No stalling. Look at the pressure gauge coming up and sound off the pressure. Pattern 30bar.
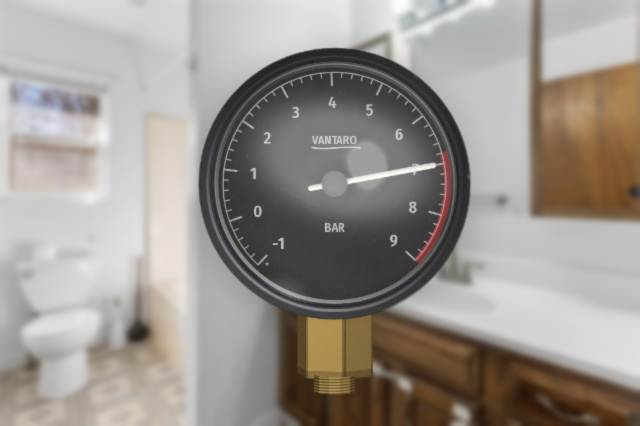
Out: 7bar
